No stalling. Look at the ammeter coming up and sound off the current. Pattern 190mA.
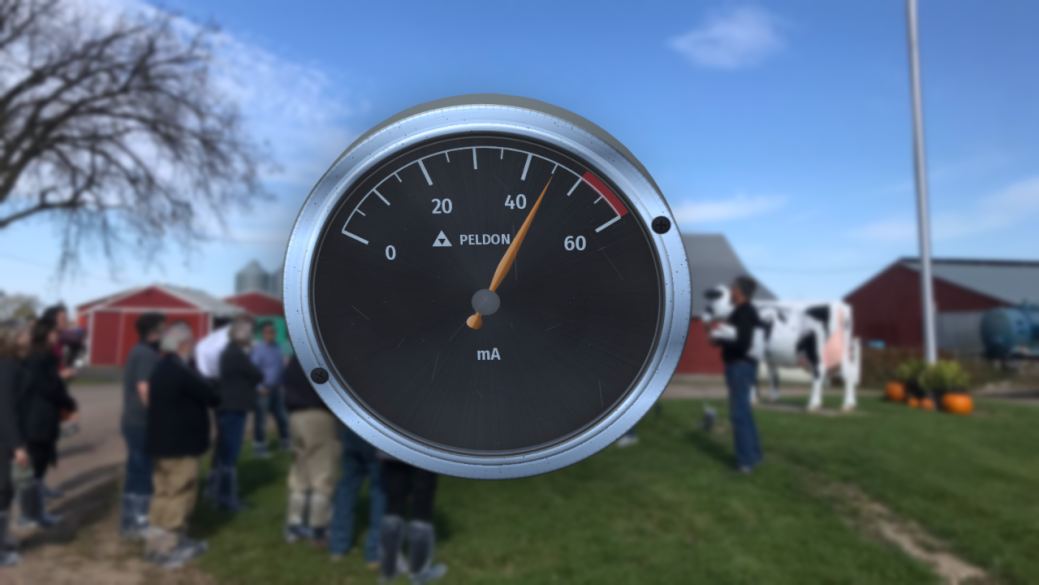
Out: 45mA
